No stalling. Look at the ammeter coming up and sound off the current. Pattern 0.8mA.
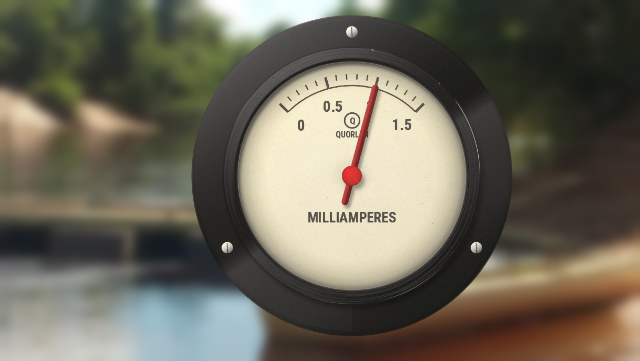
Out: 1mA
